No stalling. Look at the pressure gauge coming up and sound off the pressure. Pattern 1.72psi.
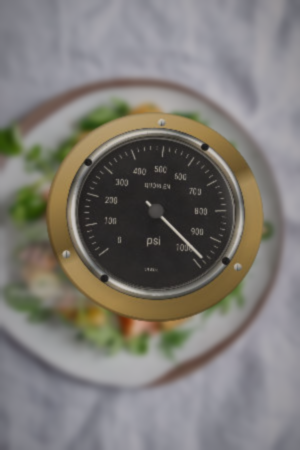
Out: 980psi
